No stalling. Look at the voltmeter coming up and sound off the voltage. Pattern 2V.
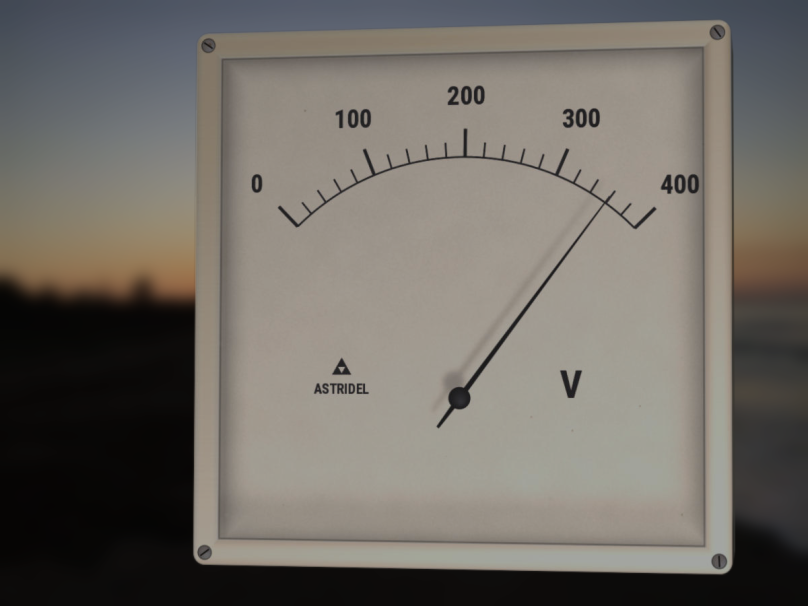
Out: 360V
